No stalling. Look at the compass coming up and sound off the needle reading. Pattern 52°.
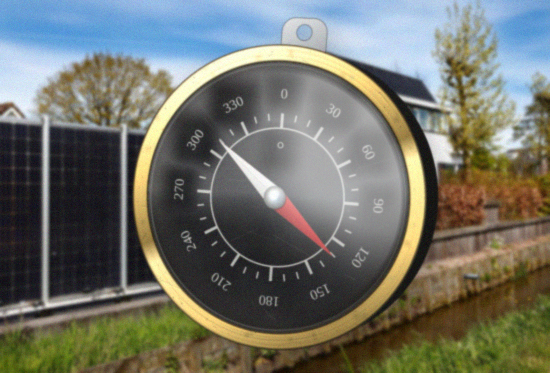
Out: 130°
